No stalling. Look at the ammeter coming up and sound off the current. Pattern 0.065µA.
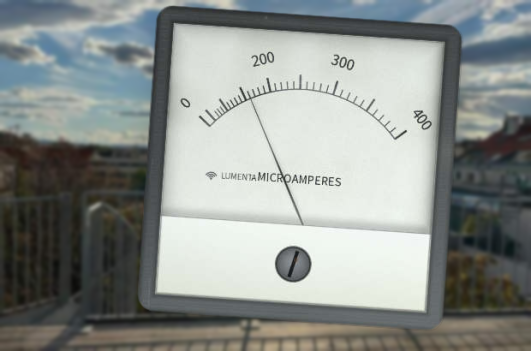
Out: 160µA
